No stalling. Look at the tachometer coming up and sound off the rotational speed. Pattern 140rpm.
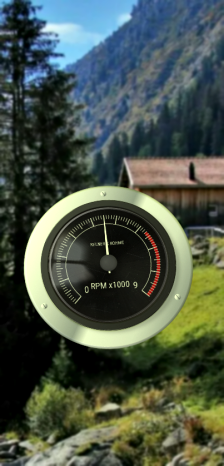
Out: 4500rpm
